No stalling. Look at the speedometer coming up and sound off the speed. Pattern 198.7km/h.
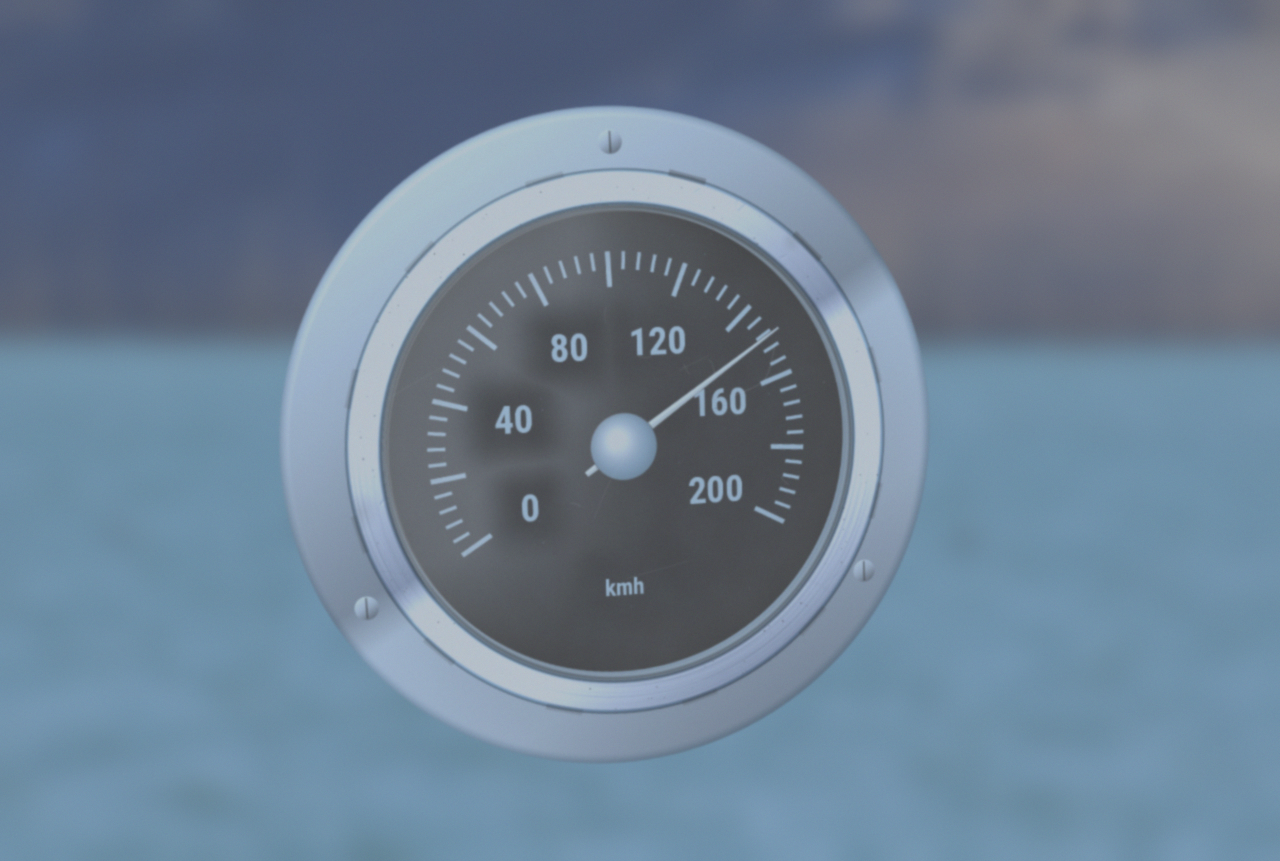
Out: 148km/h
